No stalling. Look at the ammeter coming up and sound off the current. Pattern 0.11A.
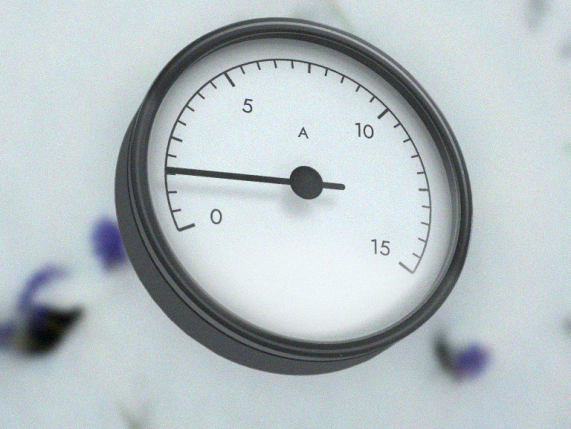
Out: 1.5A
